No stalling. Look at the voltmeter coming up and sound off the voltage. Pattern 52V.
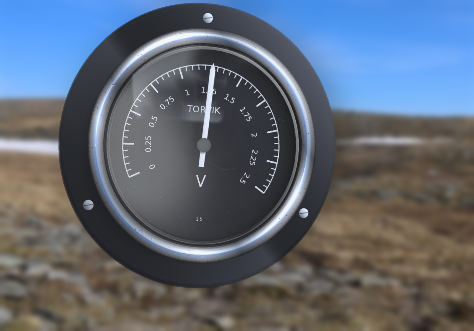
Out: 1.25V
